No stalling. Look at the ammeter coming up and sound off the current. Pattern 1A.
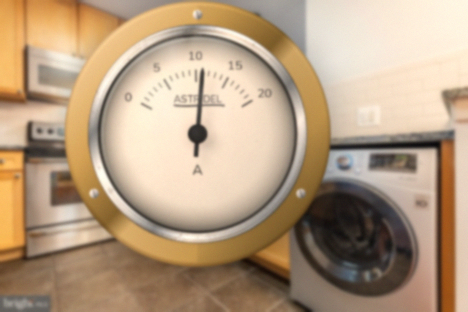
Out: 11A
